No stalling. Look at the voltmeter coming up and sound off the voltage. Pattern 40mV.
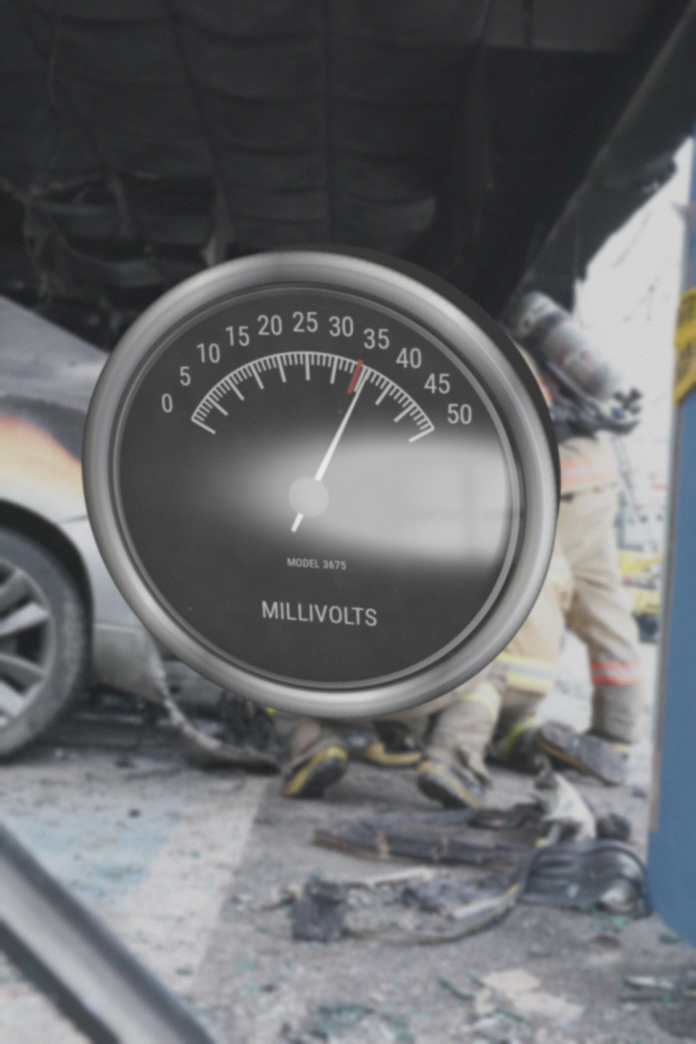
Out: 36mV
